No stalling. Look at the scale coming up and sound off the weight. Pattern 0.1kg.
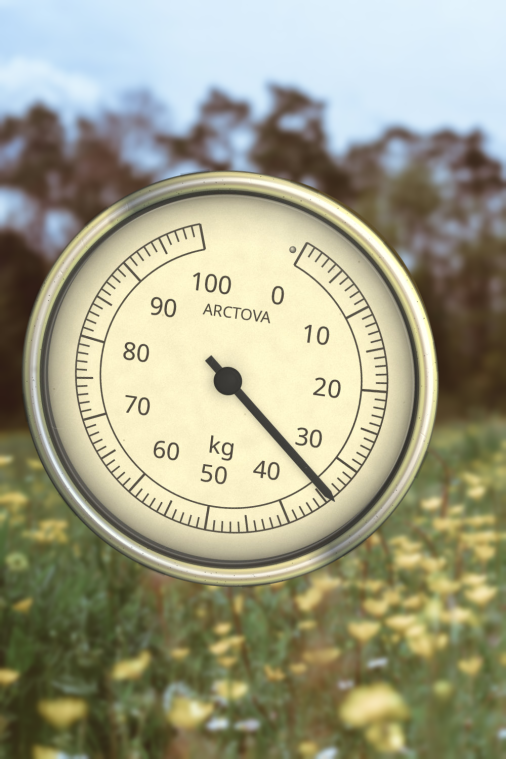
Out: 34kg
